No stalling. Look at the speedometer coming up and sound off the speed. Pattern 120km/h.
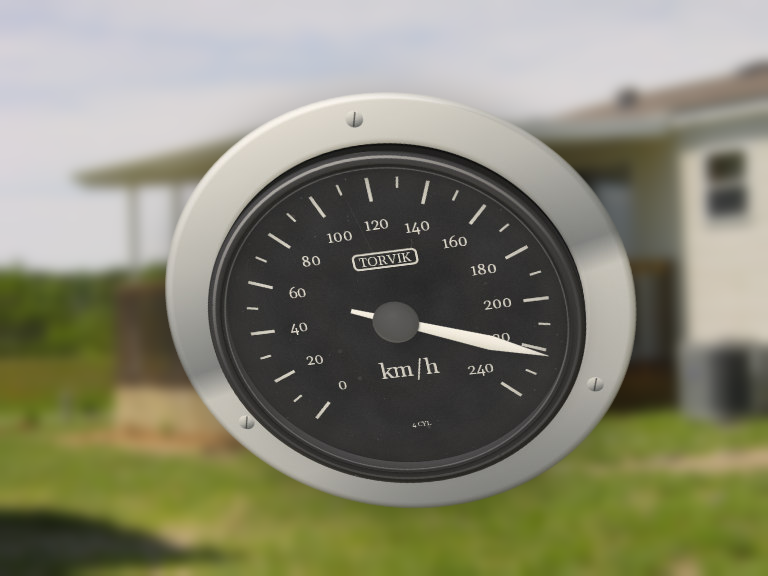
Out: 220km/h
